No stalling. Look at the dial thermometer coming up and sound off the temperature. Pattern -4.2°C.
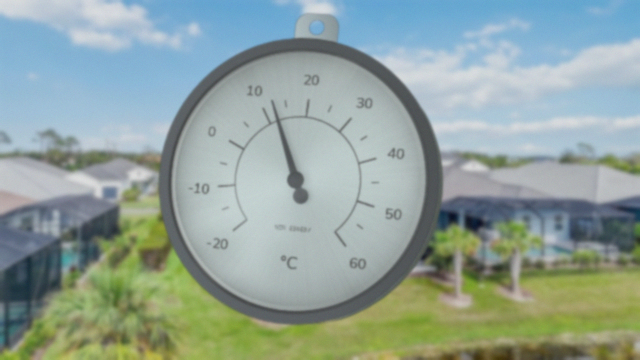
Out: 12.5°C
